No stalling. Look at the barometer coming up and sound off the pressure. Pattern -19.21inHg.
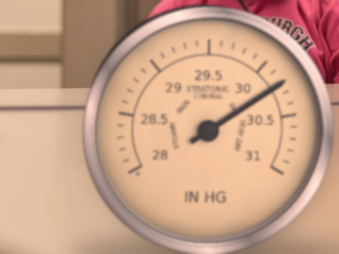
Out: 30.2inHg
